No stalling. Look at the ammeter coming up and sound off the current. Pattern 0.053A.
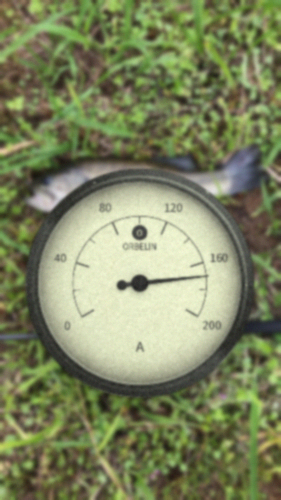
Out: 170A
